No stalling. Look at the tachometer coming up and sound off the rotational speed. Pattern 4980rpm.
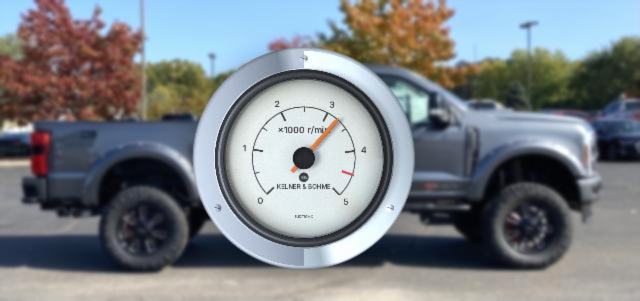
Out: 3250rpm
